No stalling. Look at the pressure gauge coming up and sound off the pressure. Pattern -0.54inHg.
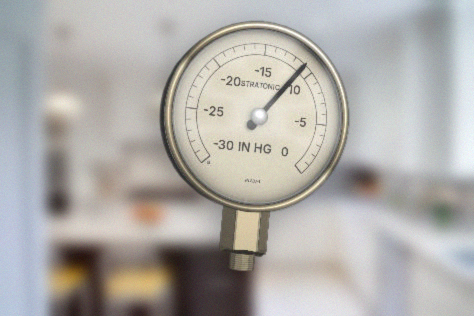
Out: -11inHg
